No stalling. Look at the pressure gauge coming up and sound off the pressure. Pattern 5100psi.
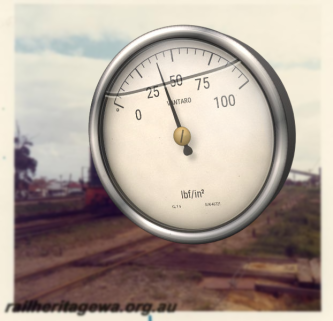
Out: 40psi
